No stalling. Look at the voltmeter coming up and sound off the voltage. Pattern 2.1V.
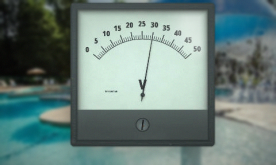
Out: 30V
